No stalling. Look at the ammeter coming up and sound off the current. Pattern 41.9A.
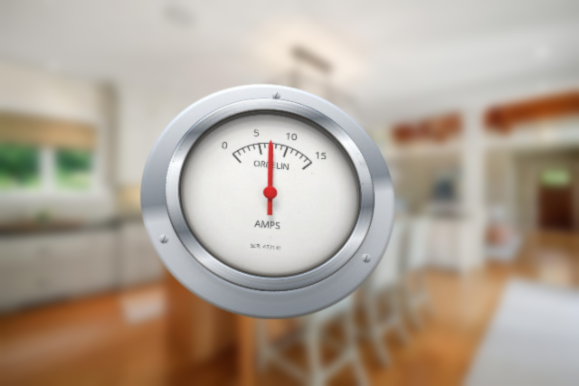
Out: 7A
